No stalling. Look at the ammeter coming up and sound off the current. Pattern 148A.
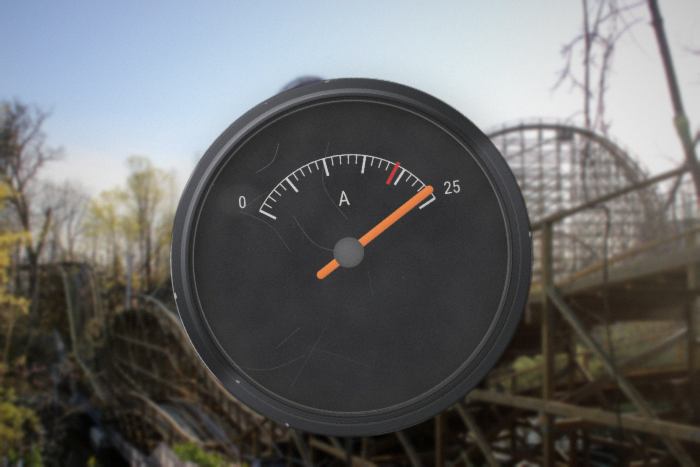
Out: 24A
